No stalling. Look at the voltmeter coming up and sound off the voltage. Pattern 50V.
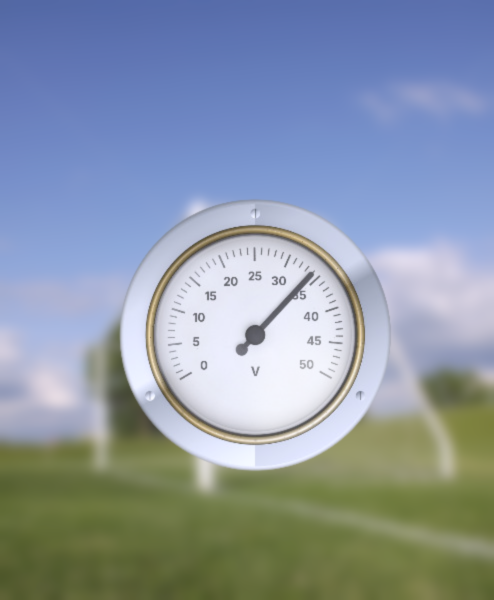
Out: 34V
